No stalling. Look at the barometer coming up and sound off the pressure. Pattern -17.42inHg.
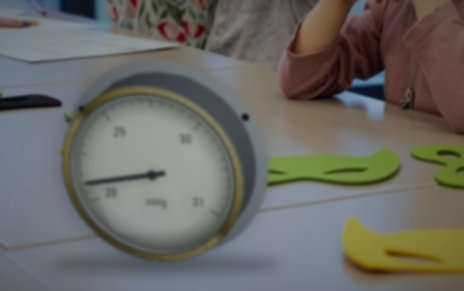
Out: 28.2inHg
